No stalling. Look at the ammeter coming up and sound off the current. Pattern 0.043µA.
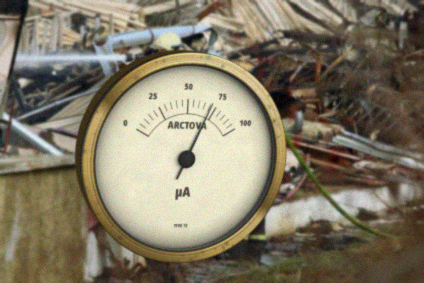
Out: 70µA
